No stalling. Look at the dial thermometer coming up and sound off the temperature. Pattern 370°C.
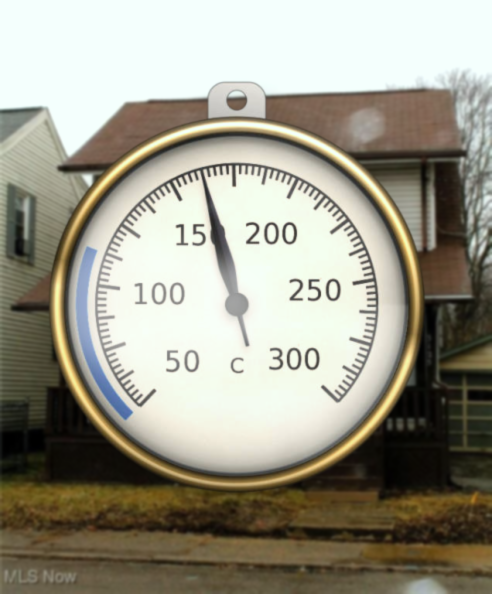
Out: 162.5°C
